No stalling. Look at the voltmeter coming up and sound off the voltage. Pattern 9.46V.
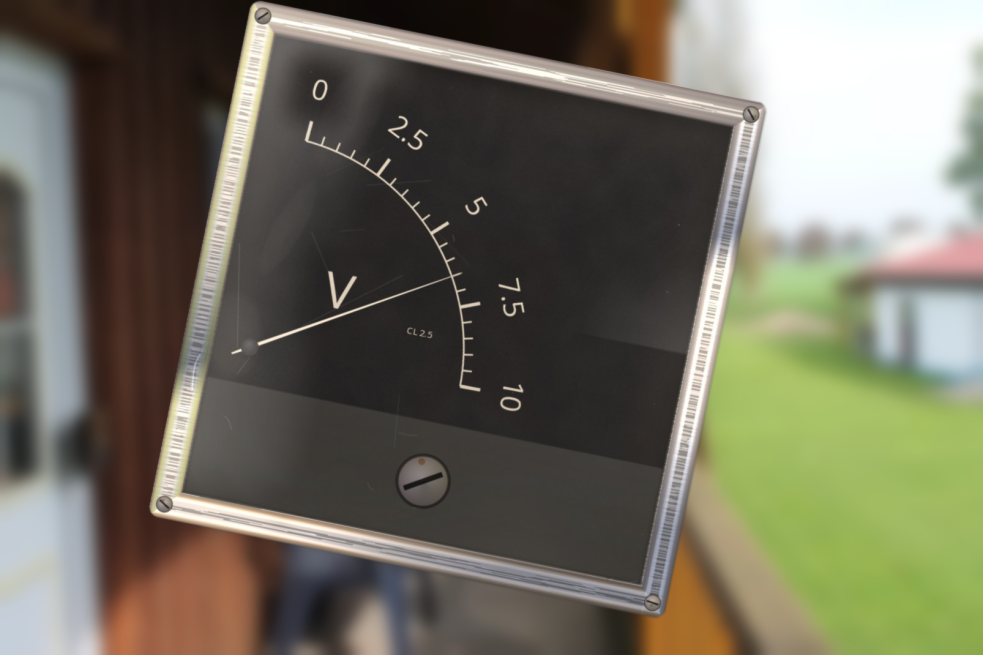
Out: 6.5V
